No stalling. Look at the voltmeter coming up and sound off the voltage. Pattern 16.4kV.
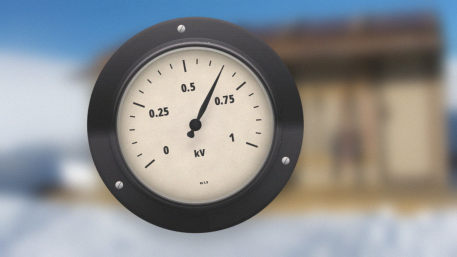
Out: 0.65kV
